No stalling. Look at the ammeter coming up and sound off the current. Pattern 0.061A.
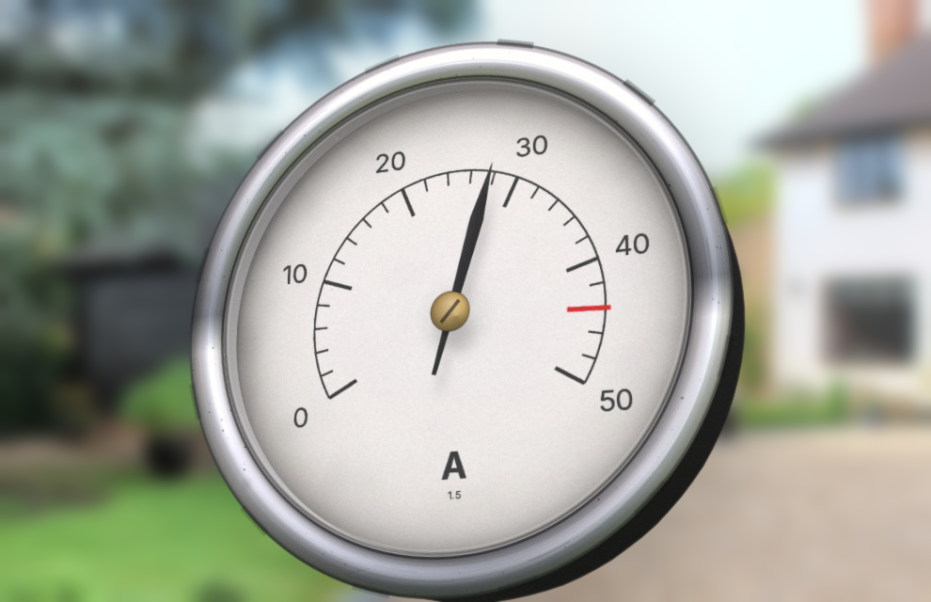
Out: 28A
